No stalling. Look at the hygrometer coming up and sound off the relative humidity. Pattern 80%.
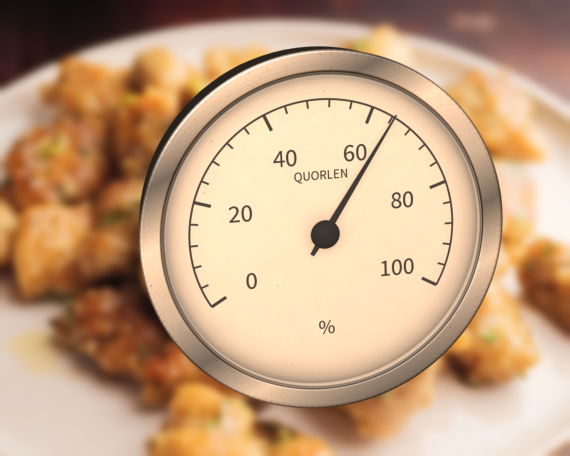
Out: 64%
